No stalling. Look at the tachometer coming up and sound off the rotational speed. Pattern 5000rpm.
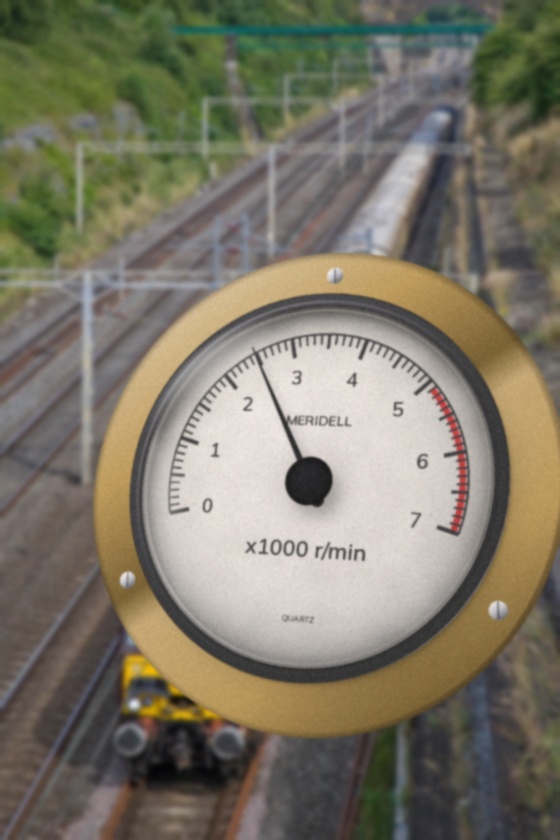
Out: 2500rpm
